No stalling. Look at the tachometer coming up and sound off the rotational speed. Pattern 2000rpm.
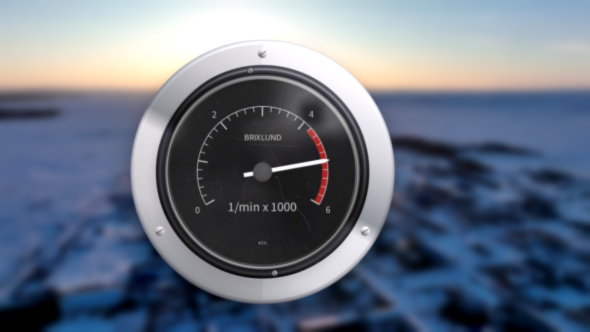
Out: 5000rpm
